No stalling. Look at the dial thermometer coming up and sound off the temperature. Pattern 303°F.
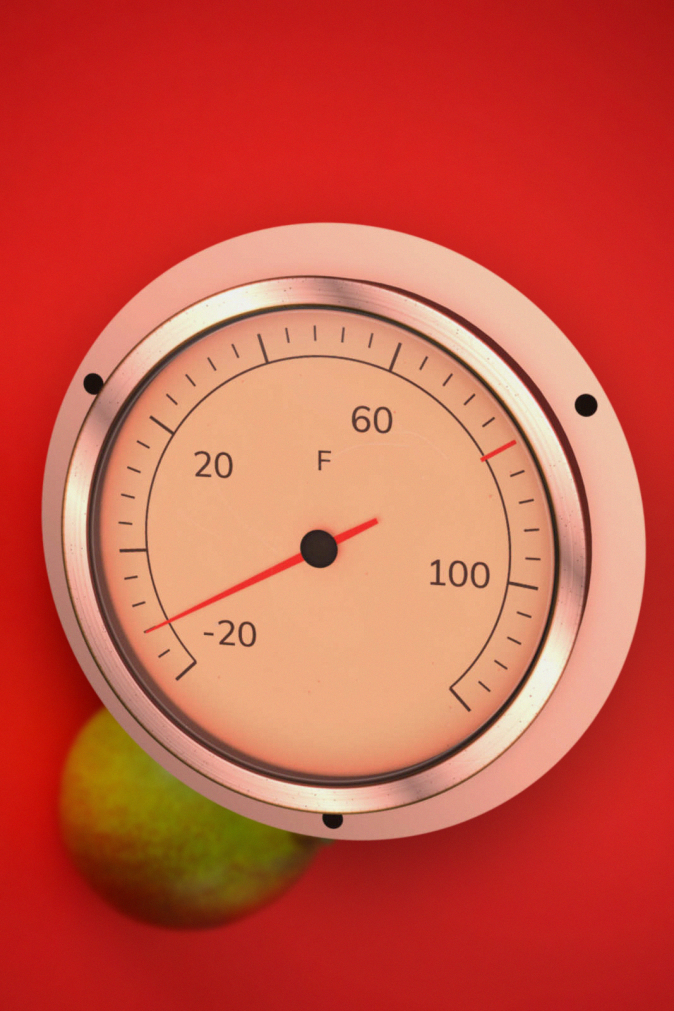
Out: -12°F
